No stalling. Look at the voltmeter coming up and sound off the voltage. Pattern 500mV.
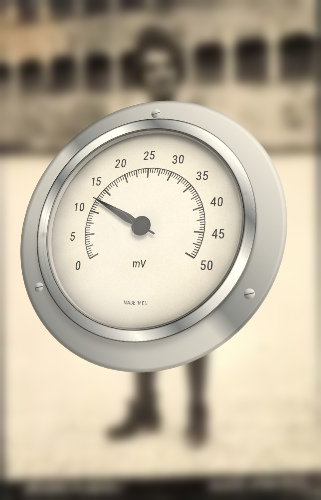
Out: 12.5mV
